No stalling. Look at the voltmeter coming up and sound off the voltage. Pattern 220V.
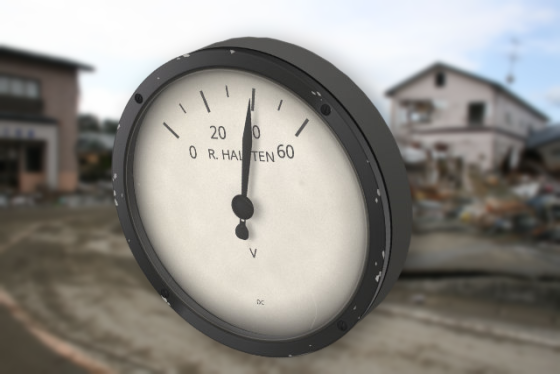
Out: 40V
